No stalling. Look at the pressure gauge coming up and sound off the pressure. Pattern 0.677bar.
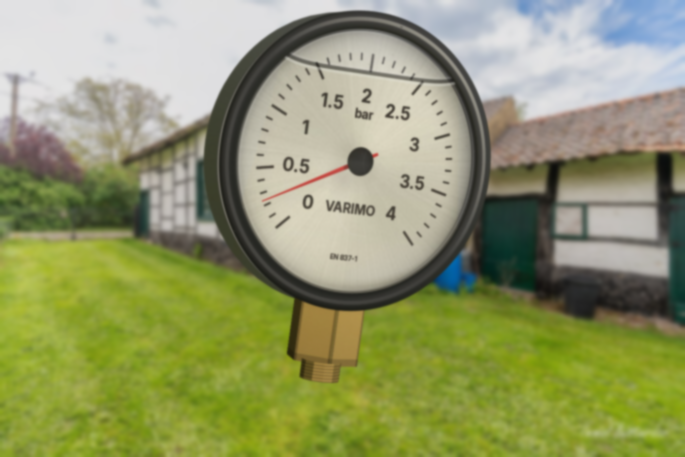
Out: 0.25bar
